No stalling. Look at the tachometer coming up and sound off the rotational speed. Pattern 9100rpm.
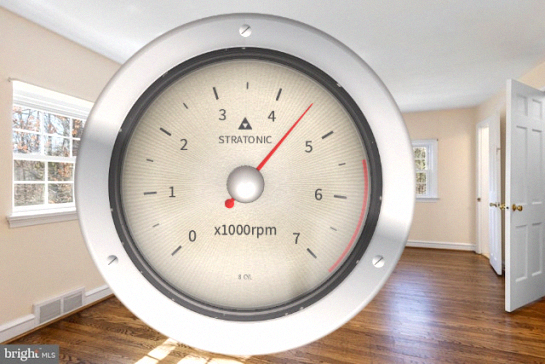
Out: 4500rpm
